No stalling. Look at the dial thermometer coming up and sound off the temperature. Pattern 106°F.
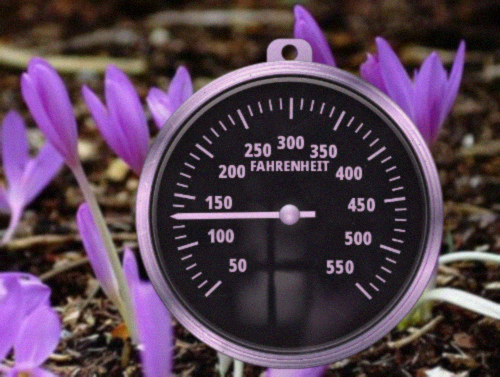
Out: 130°F
